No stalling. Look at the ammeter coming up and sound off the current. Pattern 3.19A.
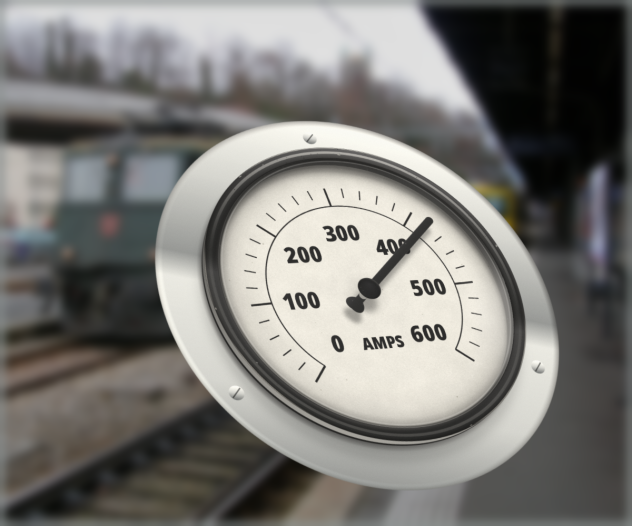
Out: 420A
